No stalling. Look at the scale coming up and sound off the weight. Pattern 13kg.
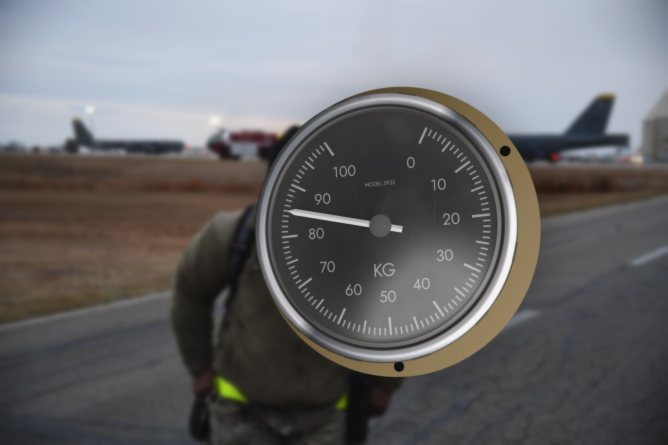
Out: 85kg
